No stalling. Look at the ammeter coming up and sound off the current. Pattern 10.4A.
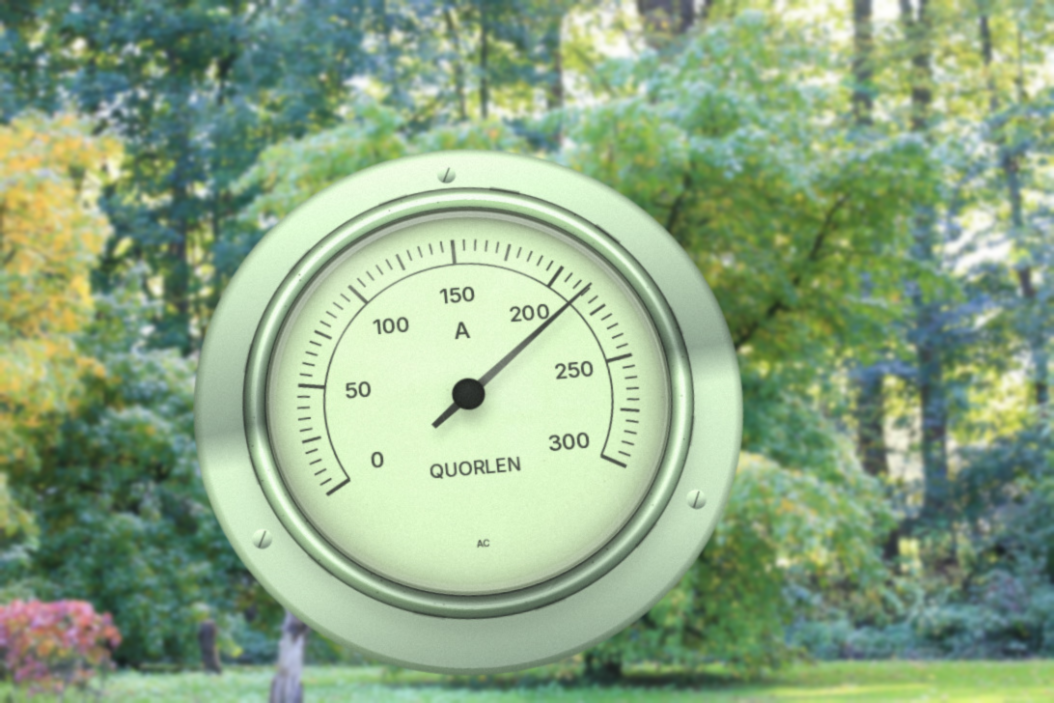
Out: 215A
